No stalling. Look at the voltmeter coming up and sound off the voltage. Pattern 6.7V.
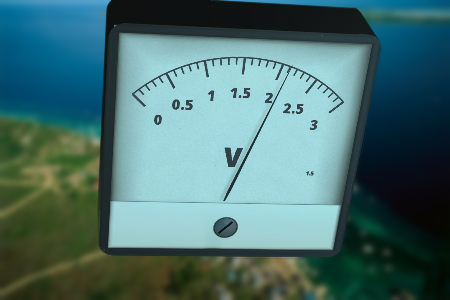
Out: 2.1V
